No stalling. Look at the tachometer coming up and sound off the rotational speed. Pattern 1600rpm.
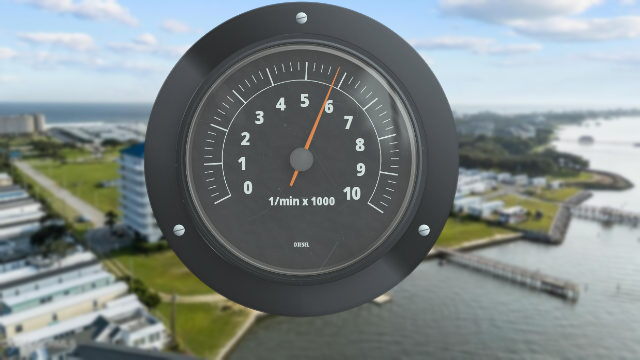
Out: 5800rpm
